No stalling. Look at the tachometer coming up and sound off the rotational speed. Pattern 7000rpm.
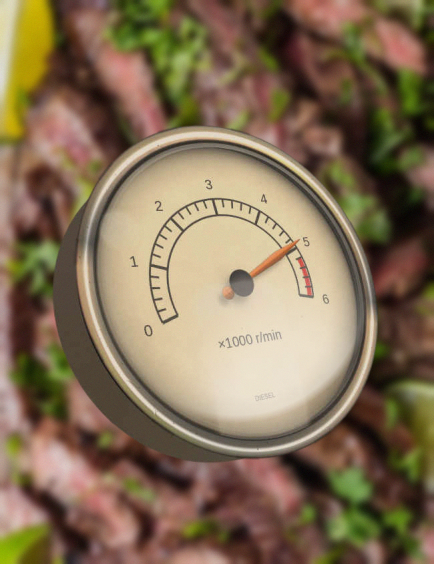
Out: 4900rpm
